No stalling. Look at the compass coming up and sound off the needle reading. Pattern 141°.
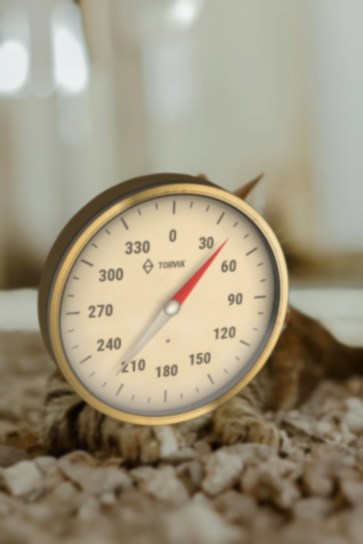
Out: 40°
